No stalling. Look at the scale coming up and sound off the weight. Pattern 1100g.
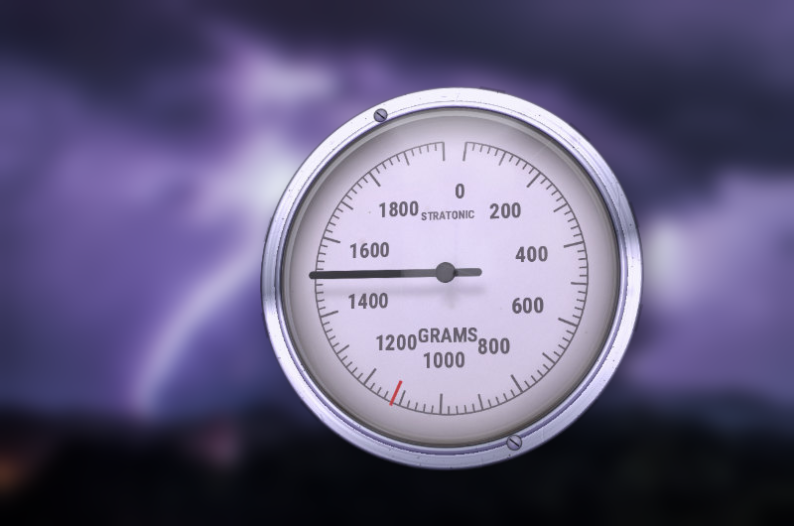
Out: 1500g
